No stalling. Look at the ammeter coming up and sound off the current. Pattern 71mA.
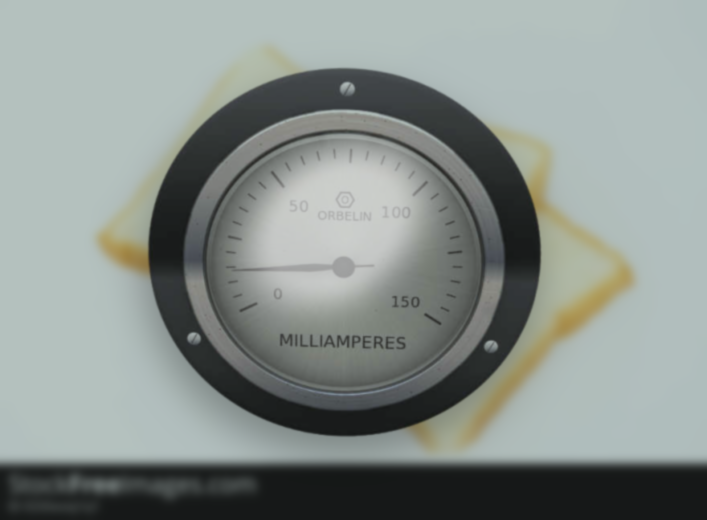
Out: 15mA
